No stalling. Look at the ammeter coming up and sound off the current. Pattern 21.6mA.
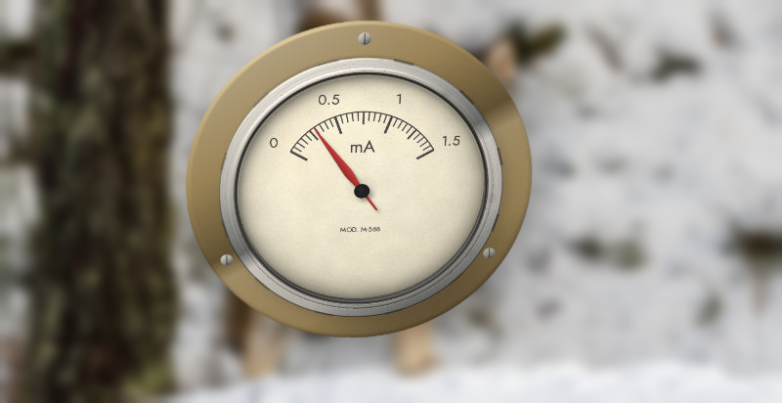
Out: 0.3mA
